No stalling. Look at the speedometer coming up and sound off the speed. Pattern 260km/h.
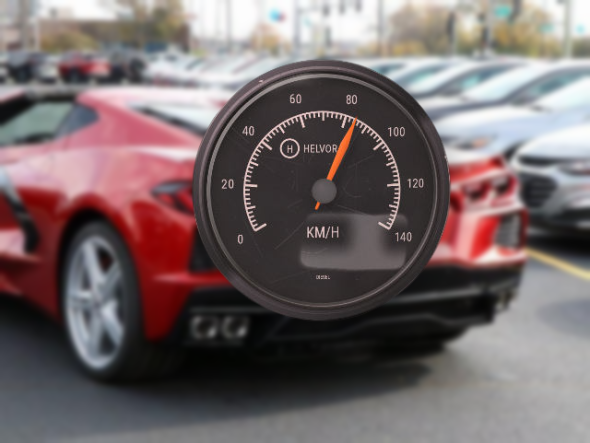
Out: 84km/h
